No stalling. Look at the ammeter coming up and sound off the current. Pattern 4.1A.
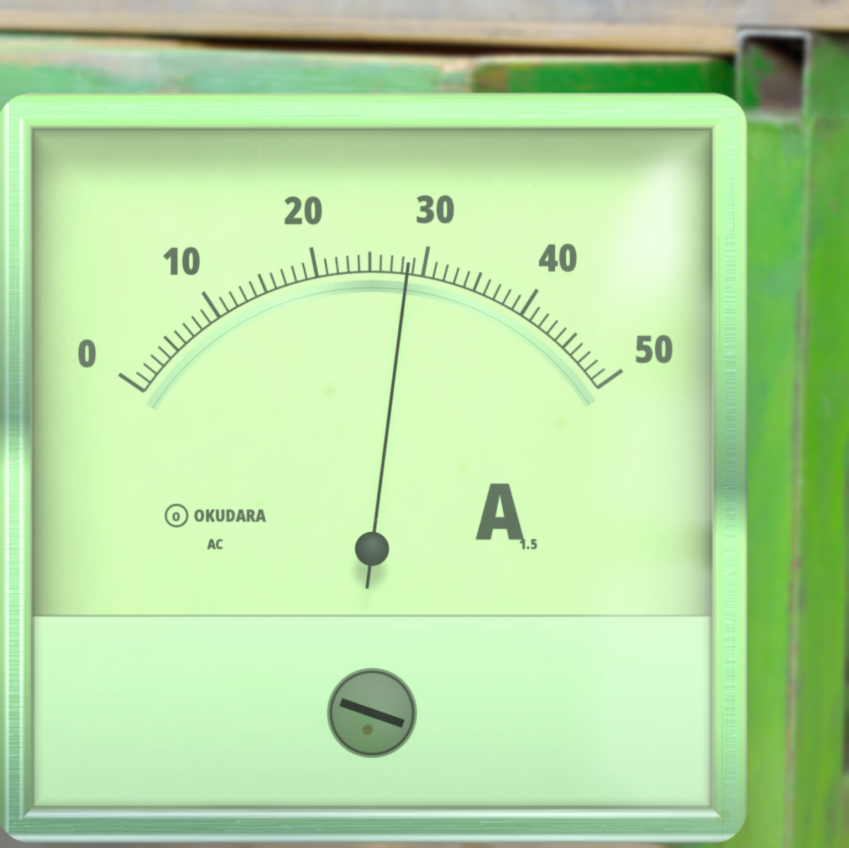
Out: 28.5A
